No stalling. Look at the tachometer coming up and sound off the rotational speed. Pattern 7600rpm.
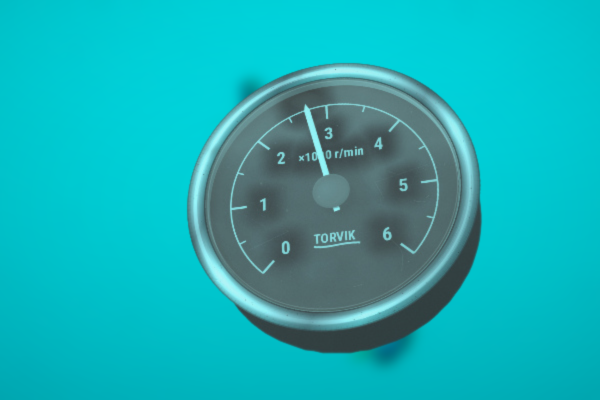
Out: 2750rpm
